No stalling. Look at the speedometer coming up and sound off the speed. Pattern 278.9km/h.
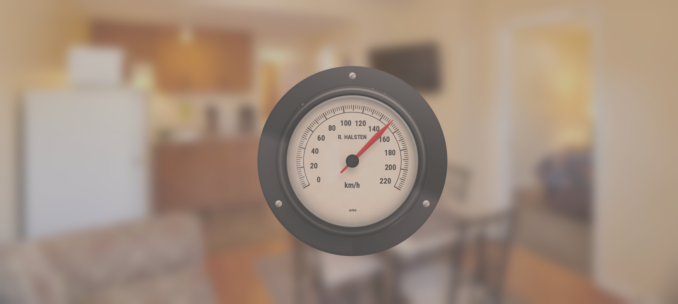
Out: 150km/h
